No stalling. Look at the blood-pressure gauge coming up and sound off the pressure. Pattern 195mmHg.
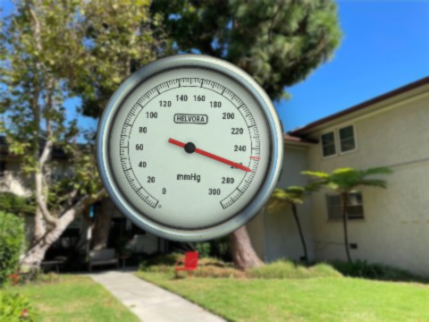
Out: 260mmHg
